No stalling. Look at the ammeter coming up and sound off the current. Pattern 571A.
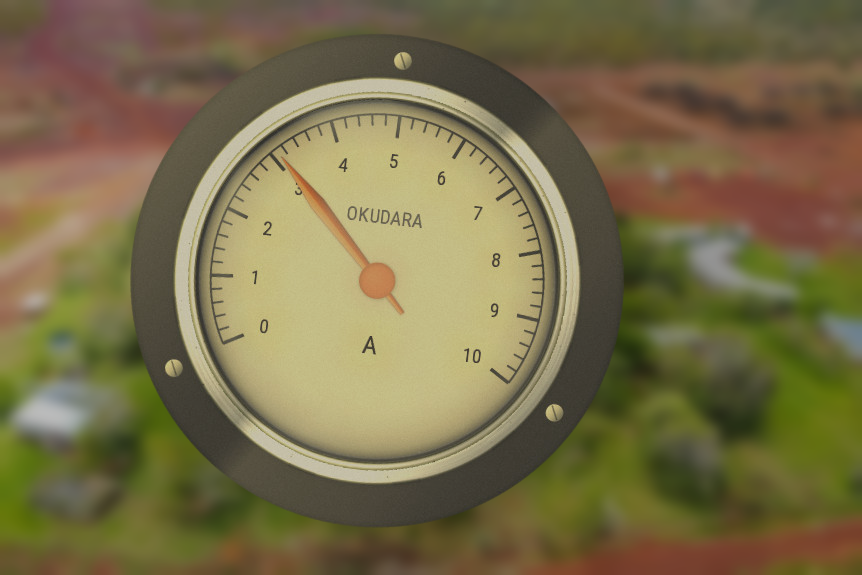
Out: 3.1A
